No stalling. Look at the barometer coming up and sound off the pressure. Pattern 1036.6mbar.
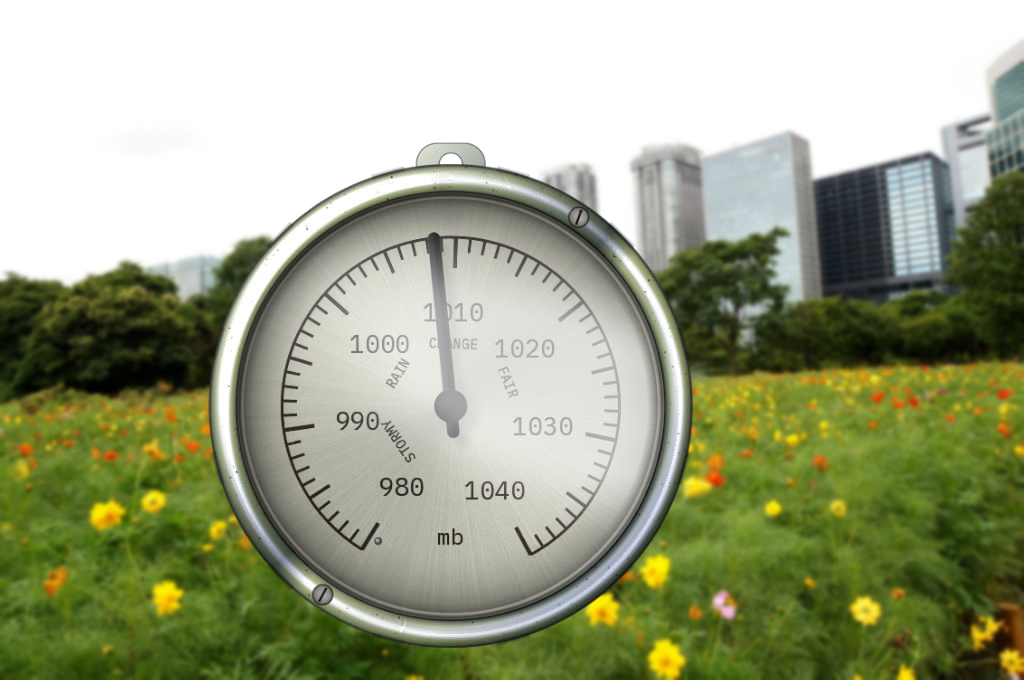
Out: 1008.5mbar
